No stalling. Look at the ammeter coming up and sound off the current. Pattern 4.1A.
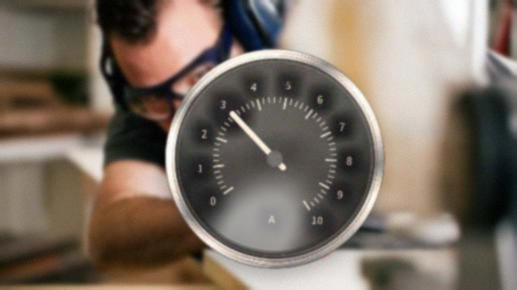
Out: 3A
